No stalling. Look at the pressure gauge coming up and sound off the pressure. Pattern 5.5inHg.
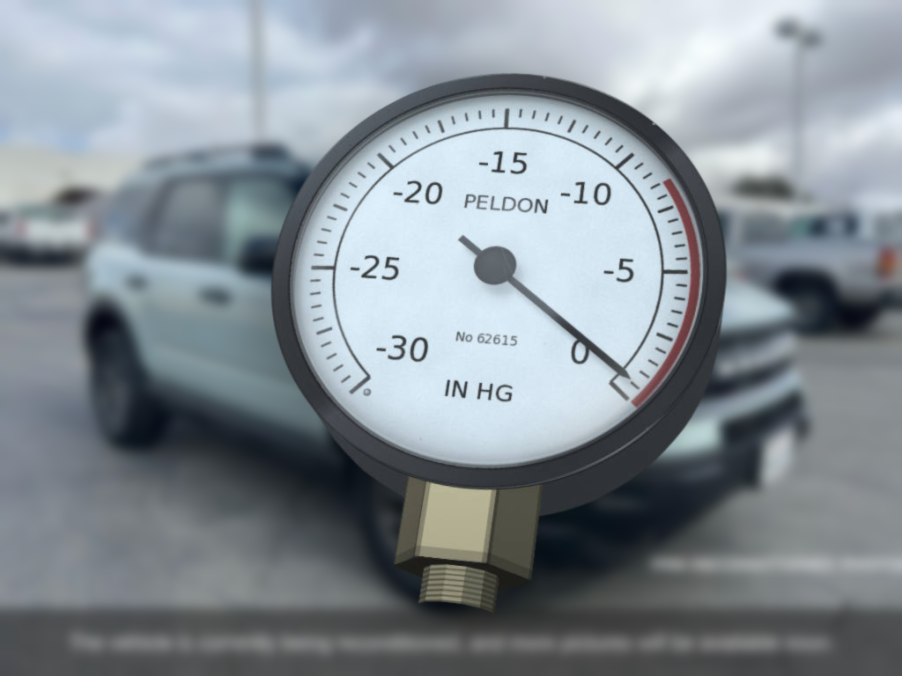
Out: -0.5inHg
